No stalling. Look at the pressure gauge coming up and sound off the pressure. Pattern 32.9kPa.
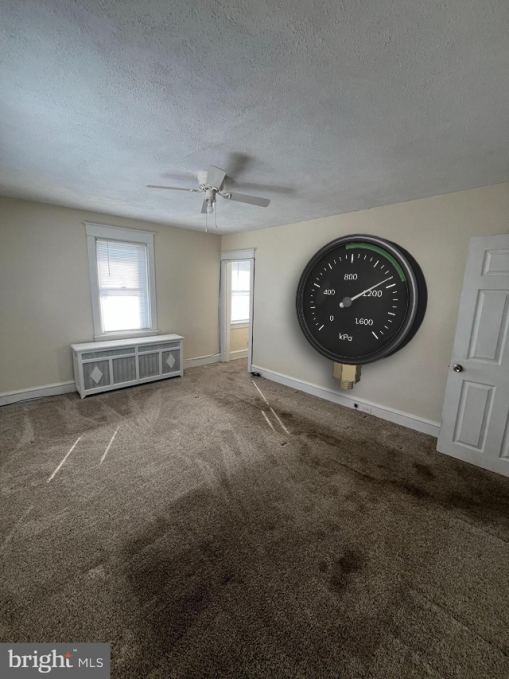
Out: 1150kPa
